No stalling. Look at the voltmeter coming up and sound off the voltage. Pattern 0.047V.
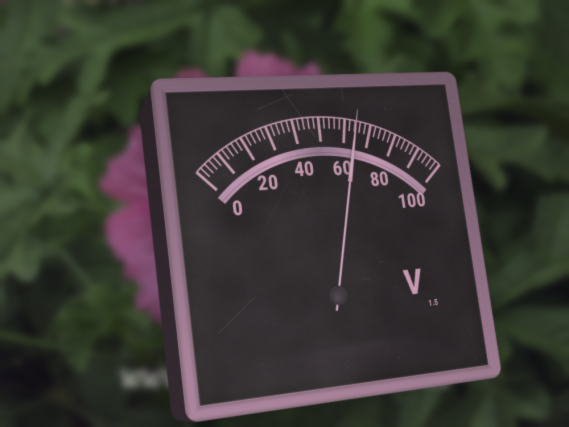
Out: 64V
